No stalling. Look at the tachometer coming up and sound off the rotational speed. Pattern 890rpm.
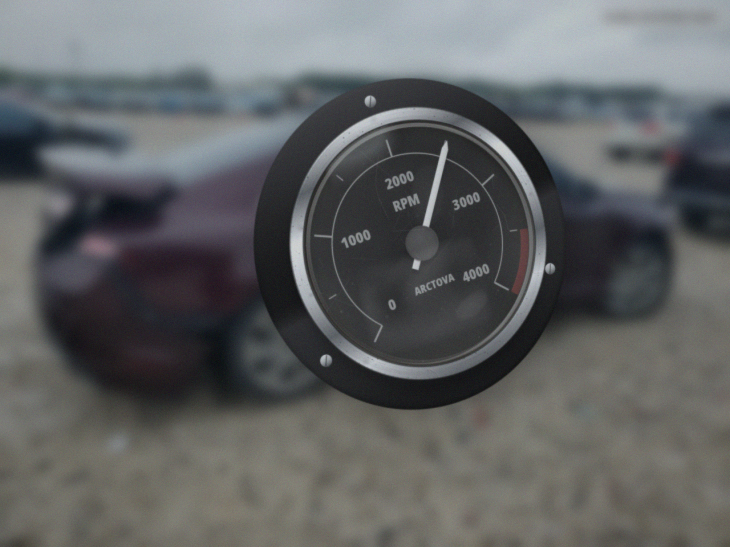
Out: 2500rpm
